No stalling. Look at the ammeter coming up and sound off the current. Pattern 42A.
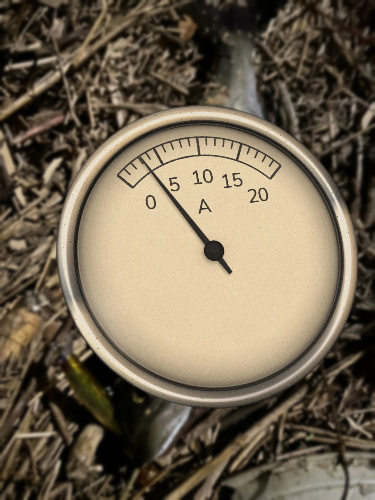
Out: 3A
